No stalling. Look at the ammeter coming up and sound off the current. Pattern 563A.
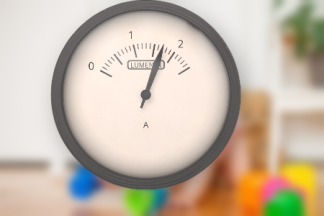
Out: 1.7A
